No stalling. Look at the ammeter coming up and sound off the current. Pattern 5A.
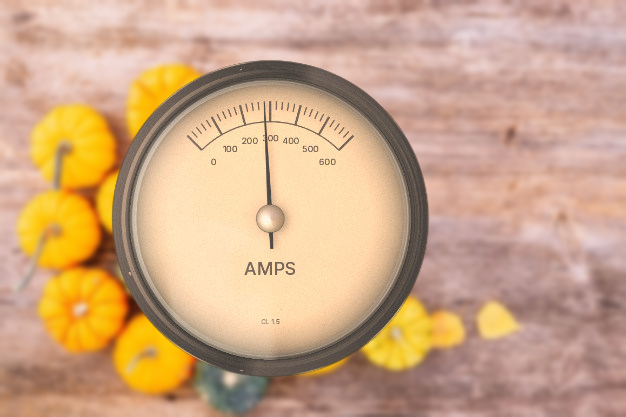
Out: 280A
